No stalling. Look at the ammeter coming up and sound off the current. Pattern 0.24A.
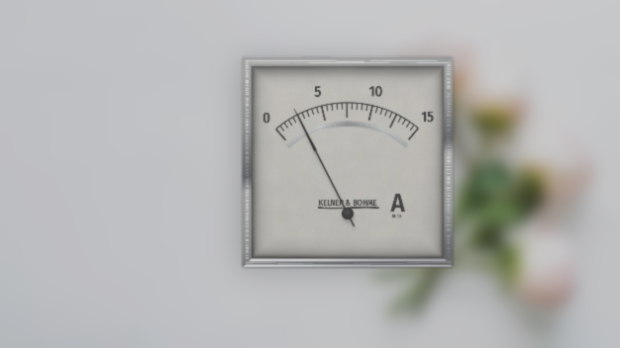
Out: 2.5A
